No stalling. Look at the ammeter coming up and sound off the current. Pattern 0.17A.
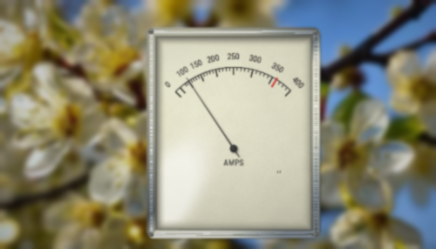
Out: 100A
